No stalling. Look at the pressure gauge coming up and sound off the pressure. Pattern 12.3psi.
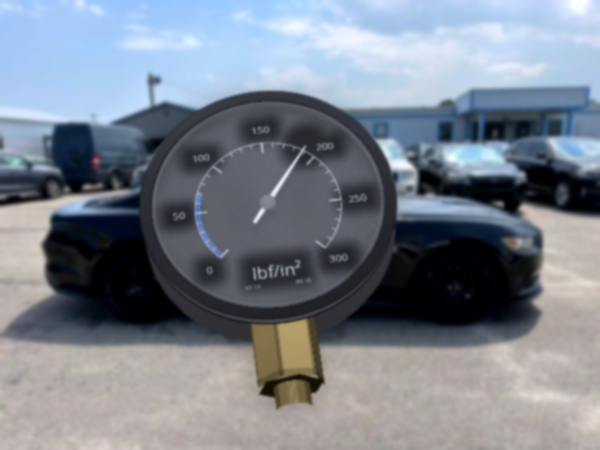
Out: 190psi
